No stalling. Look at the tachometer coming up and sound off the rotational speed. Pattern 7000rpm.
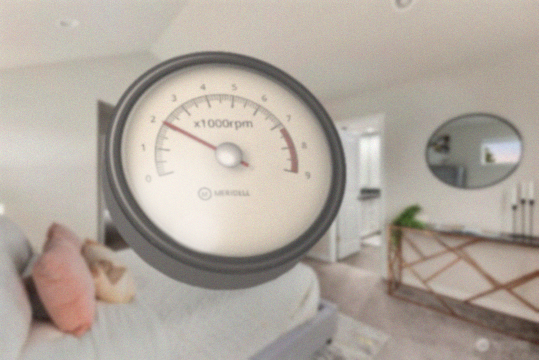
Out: 2000rpm
